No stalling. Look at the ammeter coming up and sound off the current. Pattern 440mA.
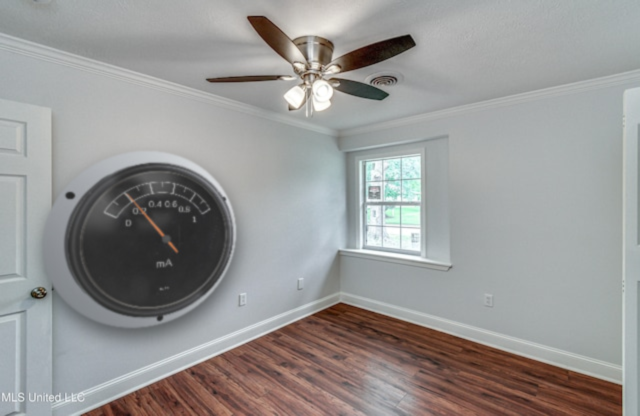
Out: 0.2mA
